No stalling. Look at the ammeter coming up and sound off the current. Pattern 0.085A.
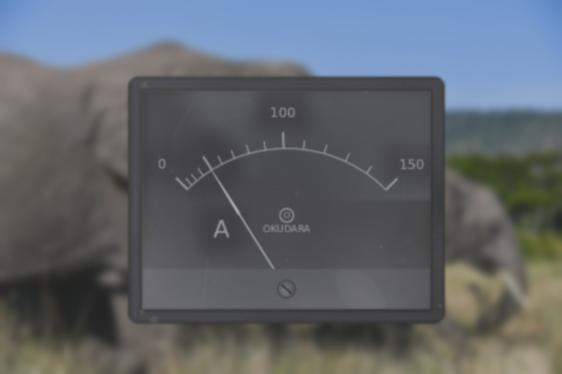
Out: 50A
